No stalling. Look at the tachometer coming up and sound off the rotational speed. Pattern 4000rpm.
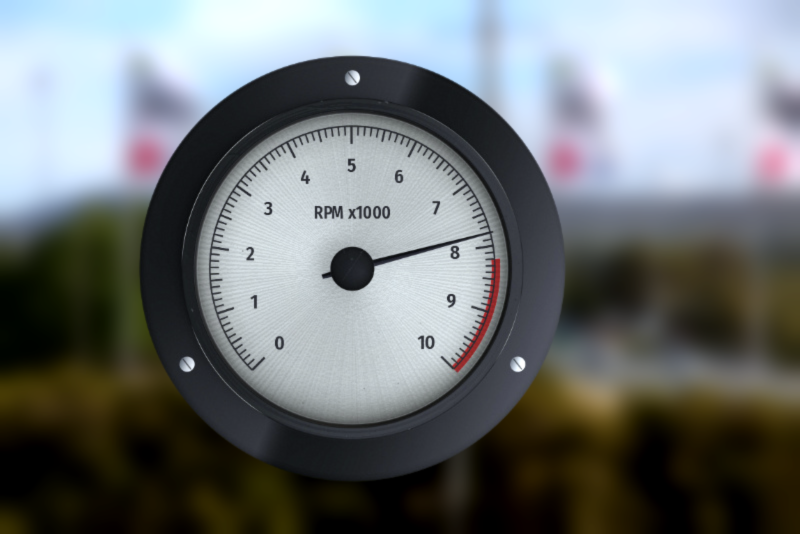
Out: 7800rpm
